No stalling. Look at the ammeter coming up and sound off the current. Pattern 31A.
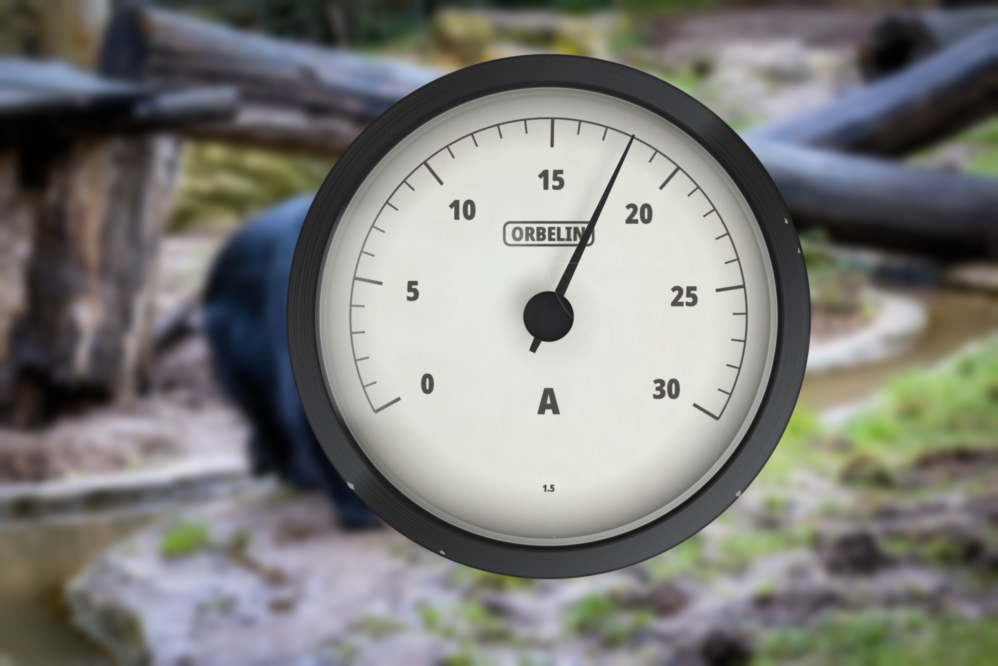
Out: 18A
